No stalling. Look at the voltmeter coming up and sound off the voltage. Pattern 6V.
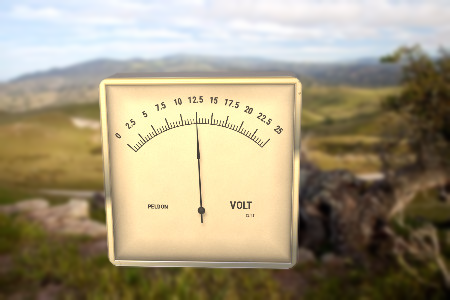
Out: 12.5V
